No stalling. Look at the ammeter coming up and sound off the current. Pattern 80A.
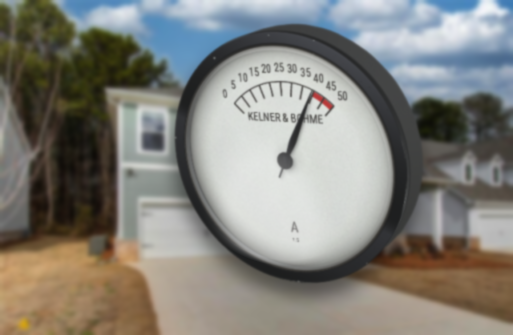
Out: 40A
